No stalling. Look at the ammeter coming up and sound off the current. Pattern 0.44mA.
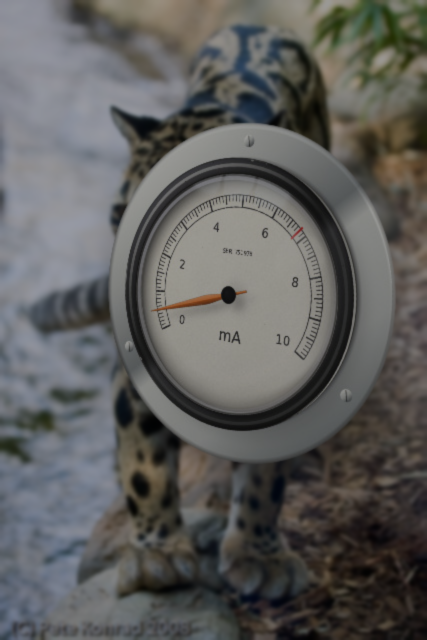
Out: 0.5mA
